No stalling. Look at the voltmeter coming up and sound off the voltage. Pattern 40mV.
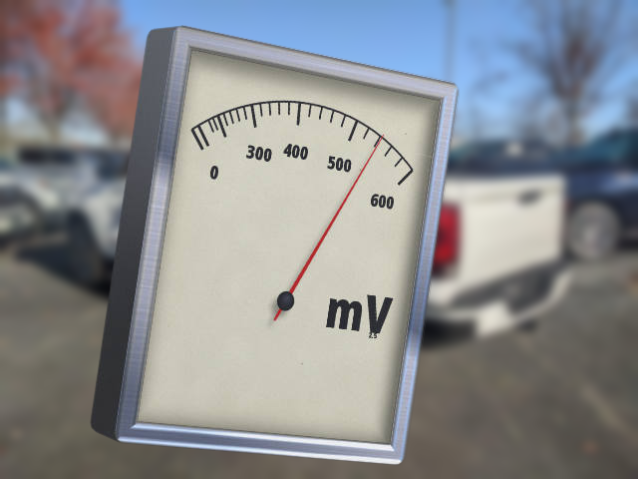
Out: 540mV
